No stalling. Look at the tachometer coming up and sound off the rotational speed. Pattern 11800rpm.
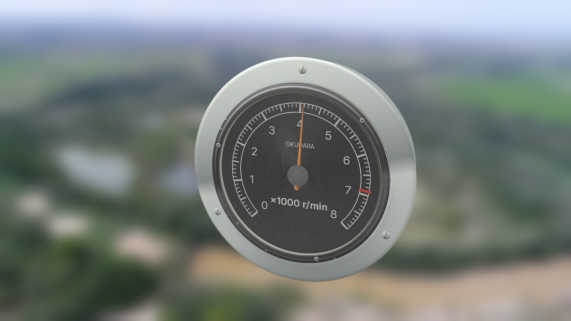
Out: 4100rpm
